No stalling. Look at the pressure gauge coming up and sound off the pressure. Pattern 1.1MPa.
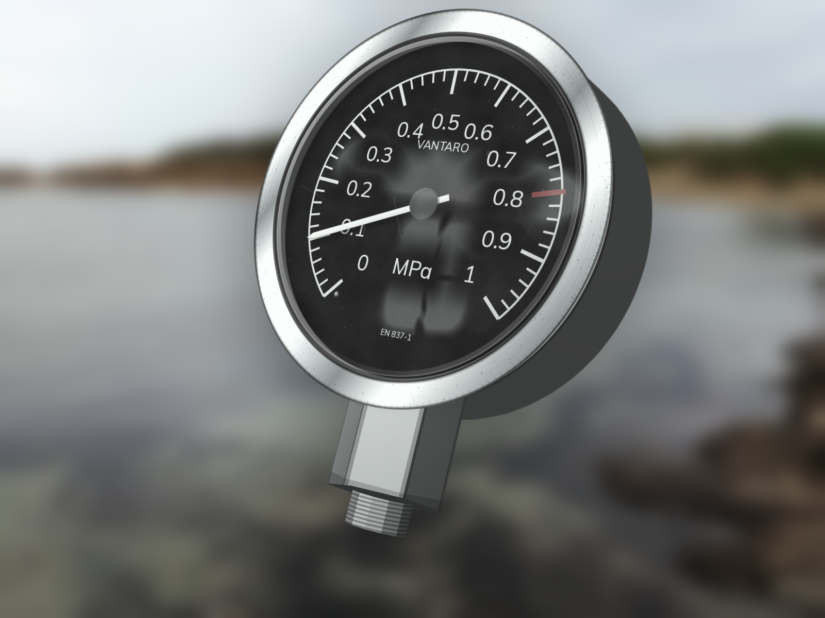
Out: 0.1MPa
